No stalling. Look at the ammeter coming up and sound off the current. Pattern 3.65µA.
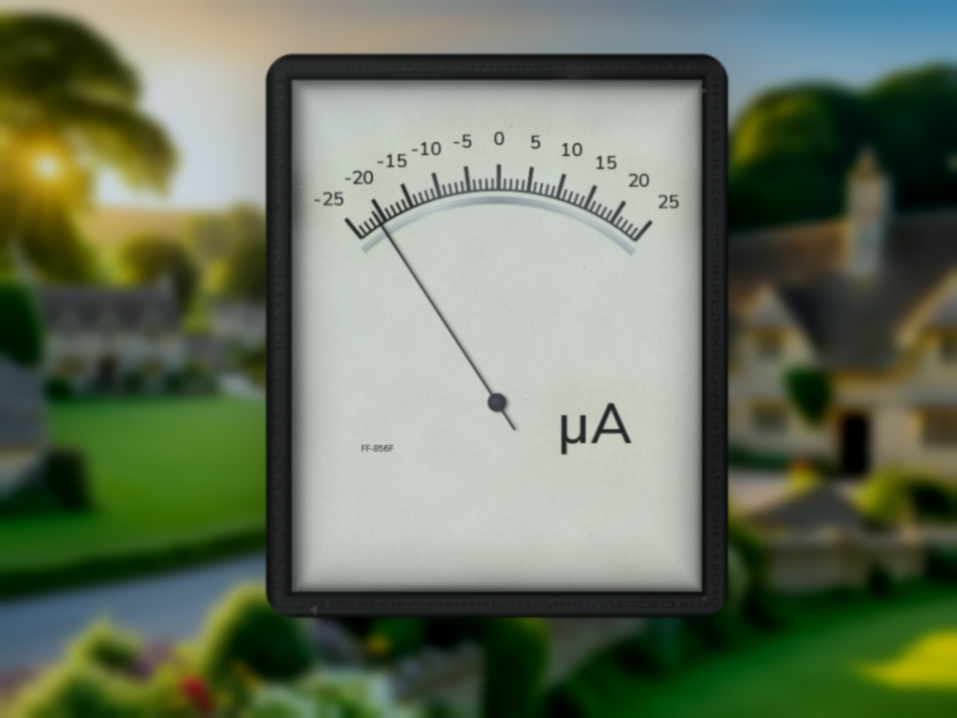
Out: -21µA
